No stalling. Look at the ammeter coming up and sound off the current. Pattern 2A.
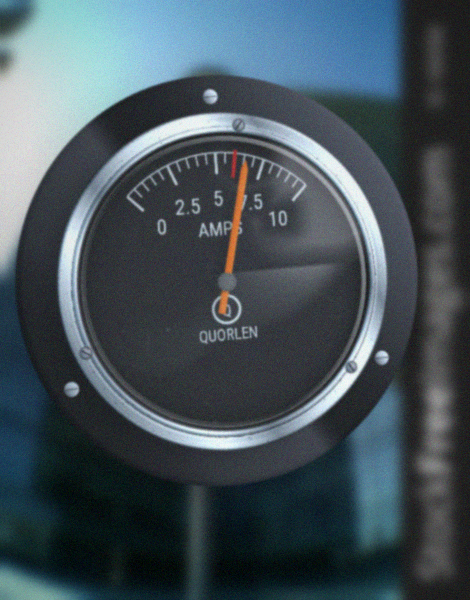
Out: 6.5A
